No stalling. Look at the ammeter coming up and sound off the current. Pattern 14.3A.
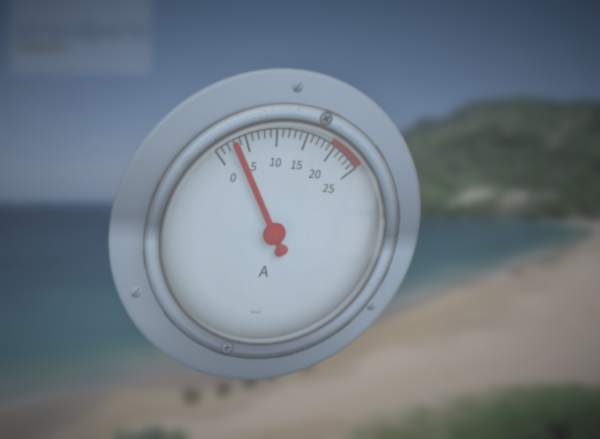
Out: 3A
